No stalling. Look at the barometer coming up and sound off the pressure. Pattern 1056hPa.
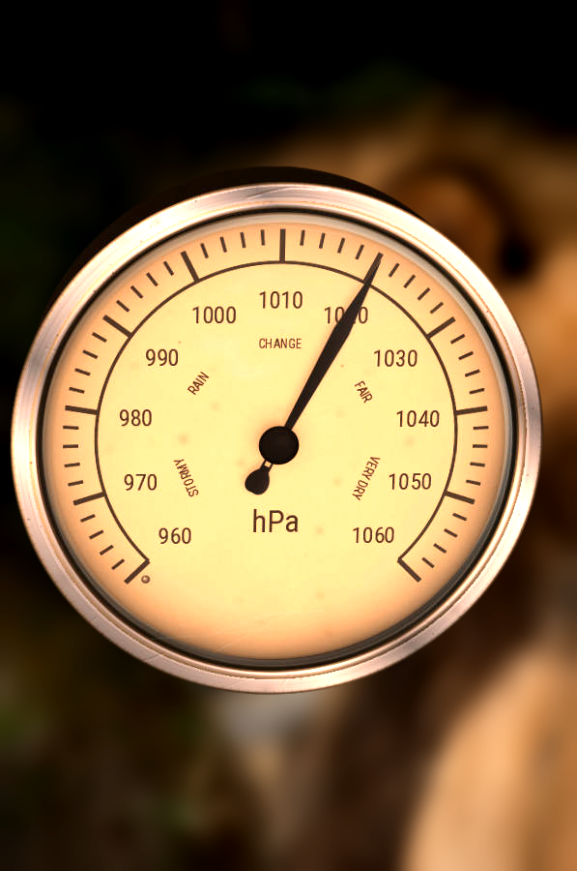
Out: 1020hPa
